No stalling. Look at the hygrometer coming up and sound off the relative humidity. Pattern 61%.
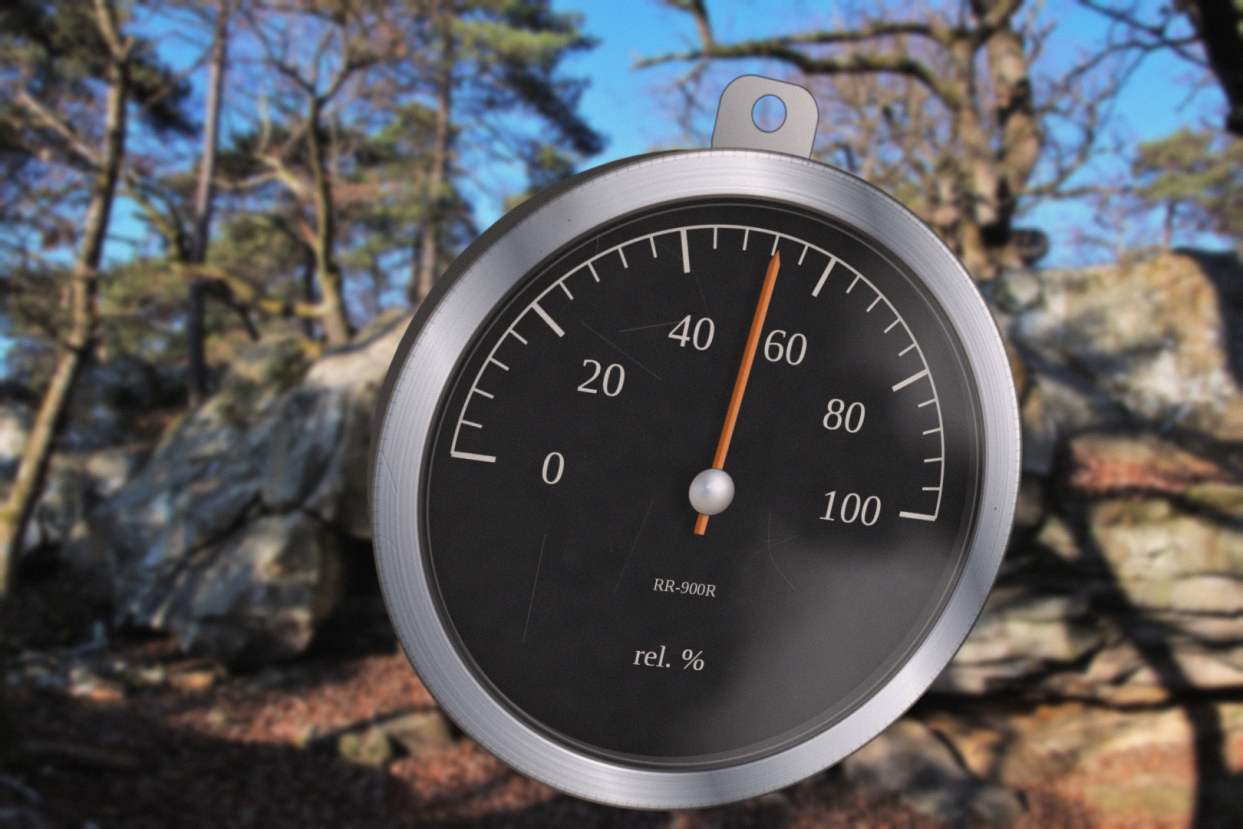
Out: 52%
